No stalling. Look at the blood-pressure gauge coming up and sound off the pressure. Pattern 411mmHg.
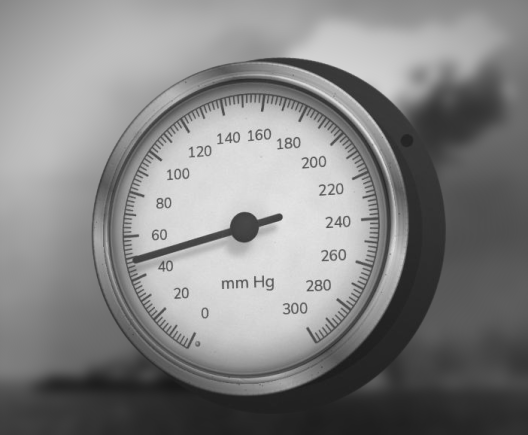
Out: 48mmHg
